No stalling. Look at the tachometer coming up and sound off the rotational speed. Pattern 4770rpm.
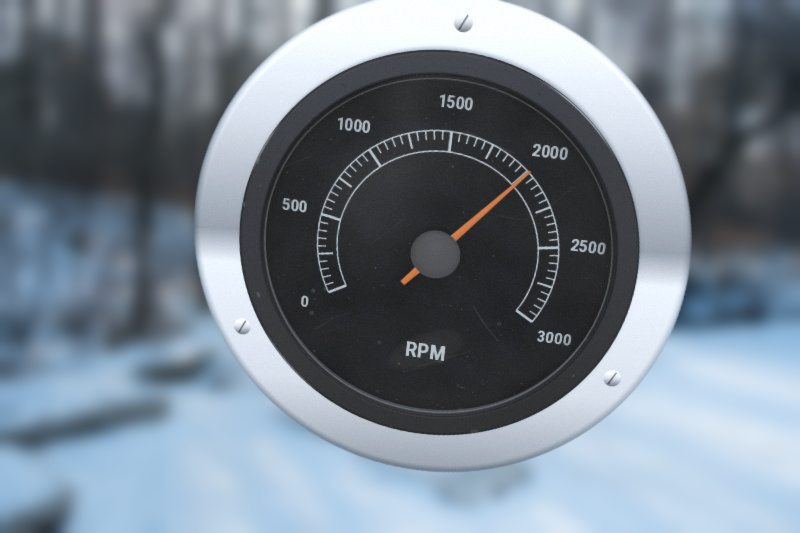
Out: 2000rpm
